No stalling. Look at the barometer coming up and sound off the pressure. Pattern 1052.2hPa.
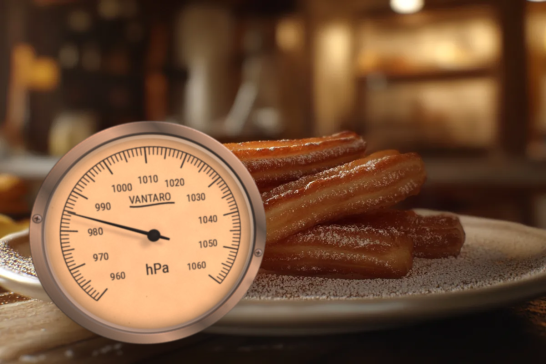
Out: 985hPa
